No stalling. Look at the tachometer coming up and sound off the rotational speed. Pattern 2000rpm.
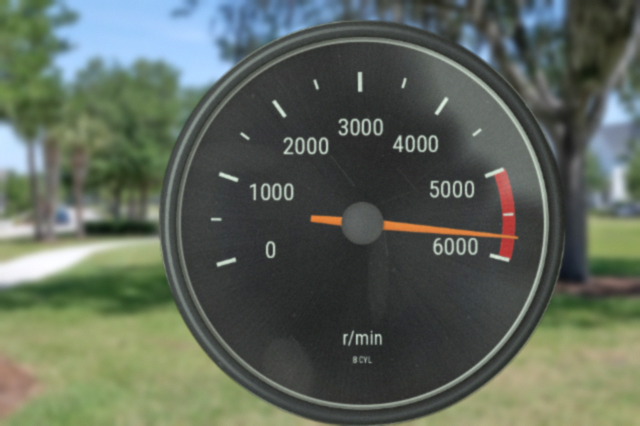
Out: 5750rpm
